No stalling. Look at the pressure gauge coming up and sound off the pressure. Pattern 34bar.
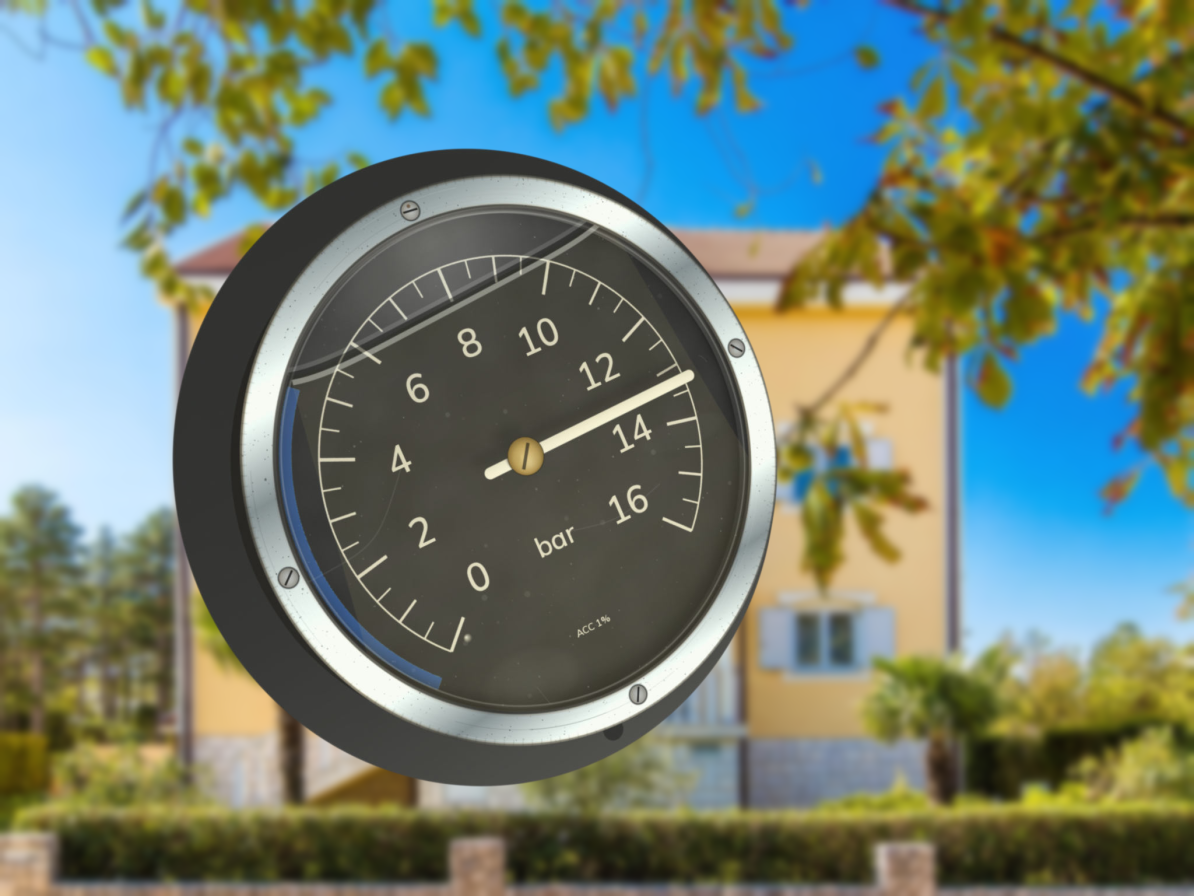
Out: 13.25bar
